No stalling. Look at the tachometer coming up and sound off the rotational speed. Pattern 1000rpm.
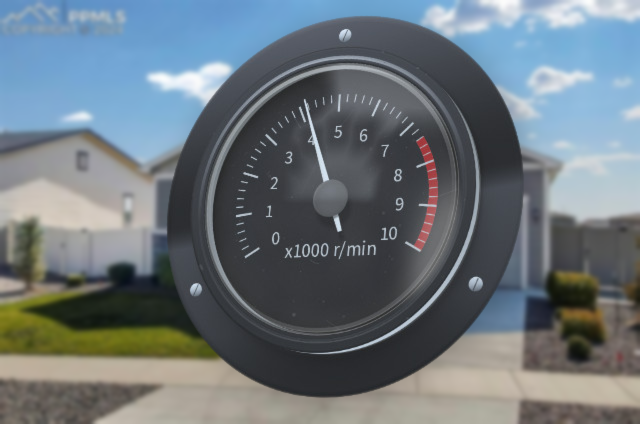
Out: 4200rpm
